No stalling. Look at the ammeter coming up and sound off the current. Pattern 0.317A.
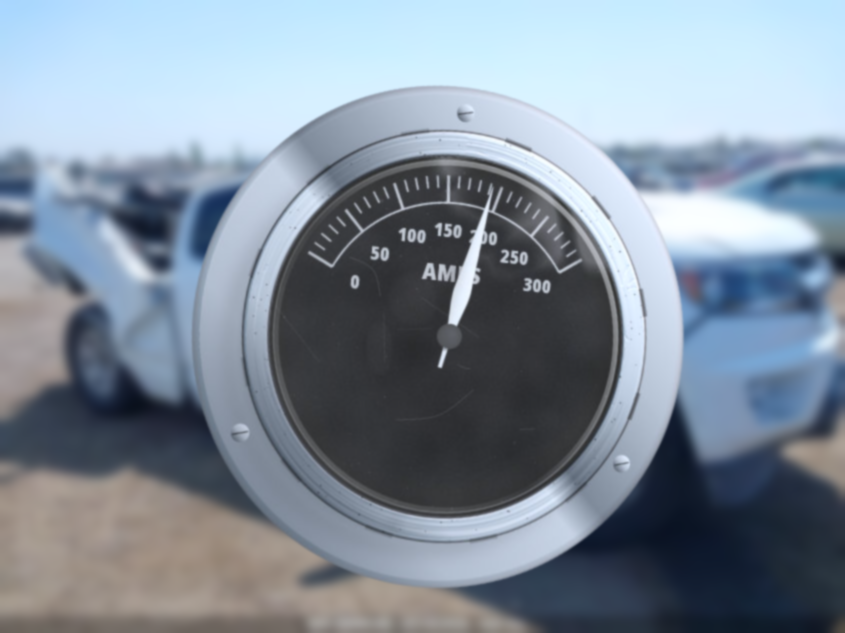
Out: 190A
